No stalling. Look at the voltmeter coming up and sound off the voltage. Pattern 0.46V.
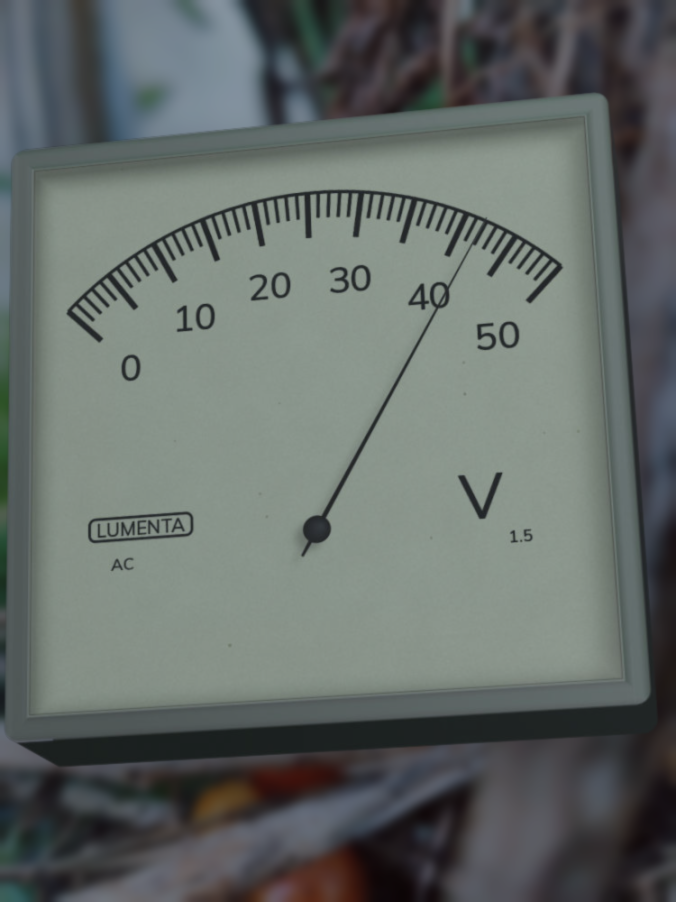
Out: 42V
